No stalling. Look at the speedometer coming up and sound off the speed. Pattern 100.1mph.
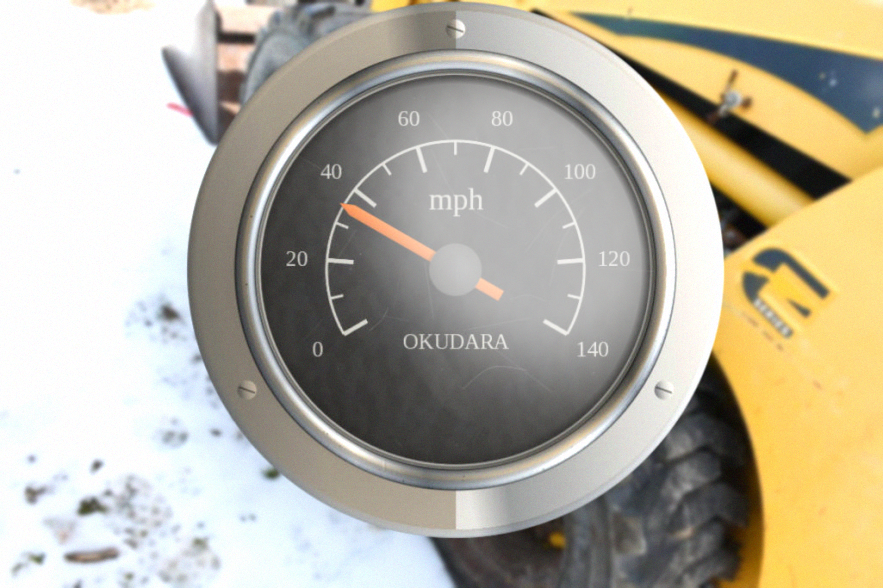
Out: 35mph
